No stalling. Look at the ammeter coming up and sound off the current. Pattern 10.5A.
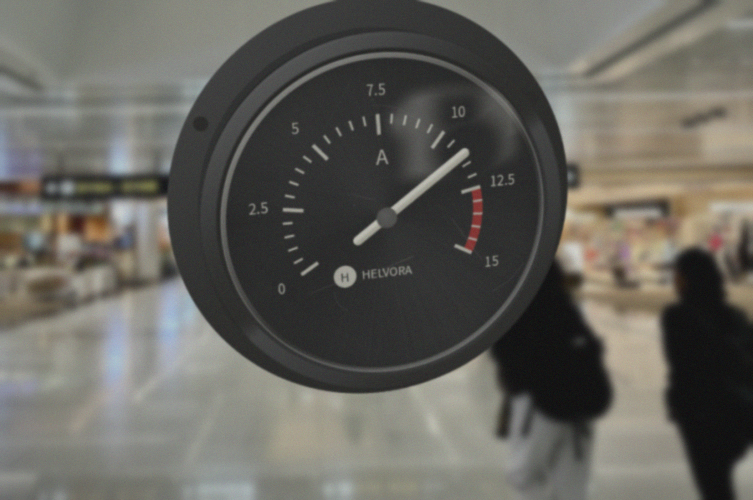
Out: 11A
